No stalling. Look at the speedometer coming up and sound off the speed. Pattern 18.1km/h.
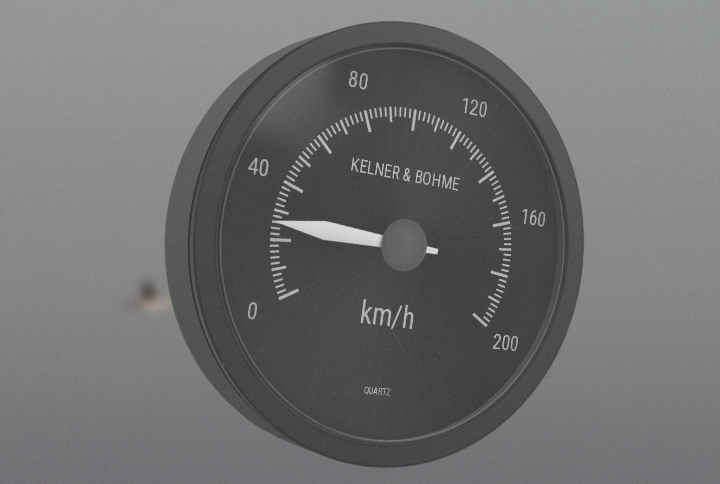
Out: 26km/h
